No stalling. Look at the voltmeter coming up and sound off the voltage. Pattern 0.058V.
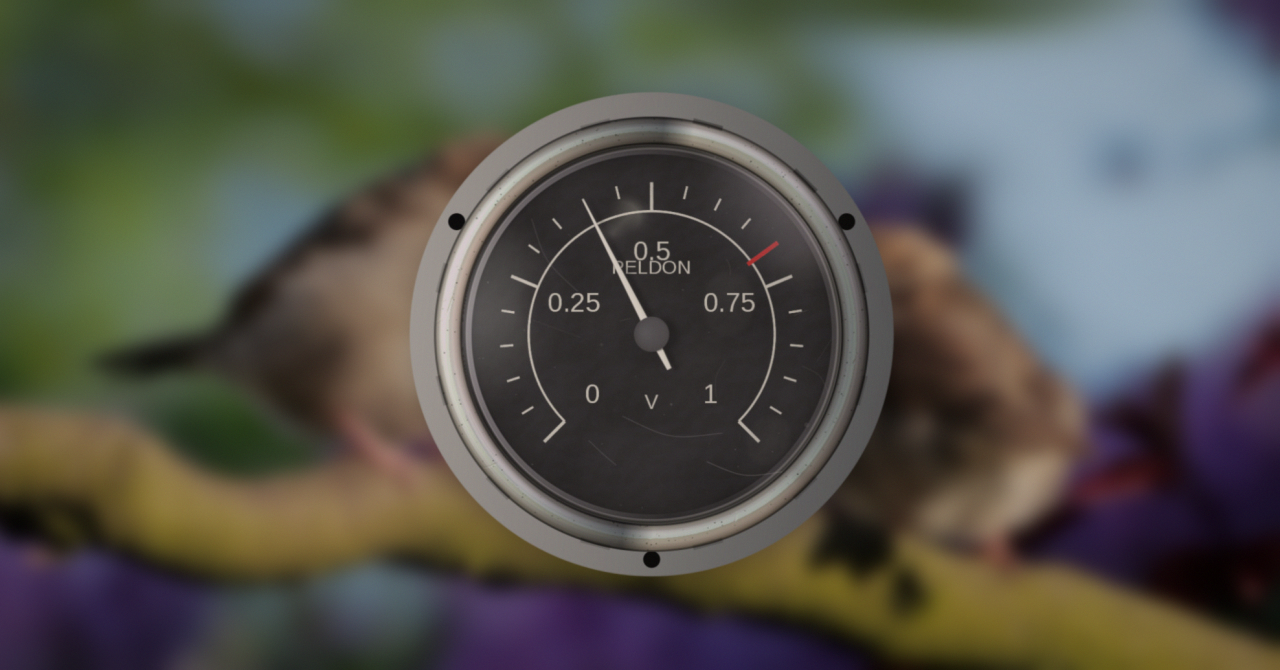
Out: 0.4V
